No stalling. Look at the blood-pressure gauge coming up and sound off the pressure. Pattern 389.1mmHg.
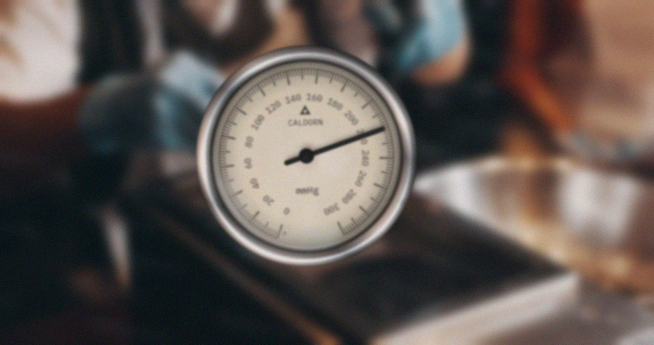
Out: 220mmHg
